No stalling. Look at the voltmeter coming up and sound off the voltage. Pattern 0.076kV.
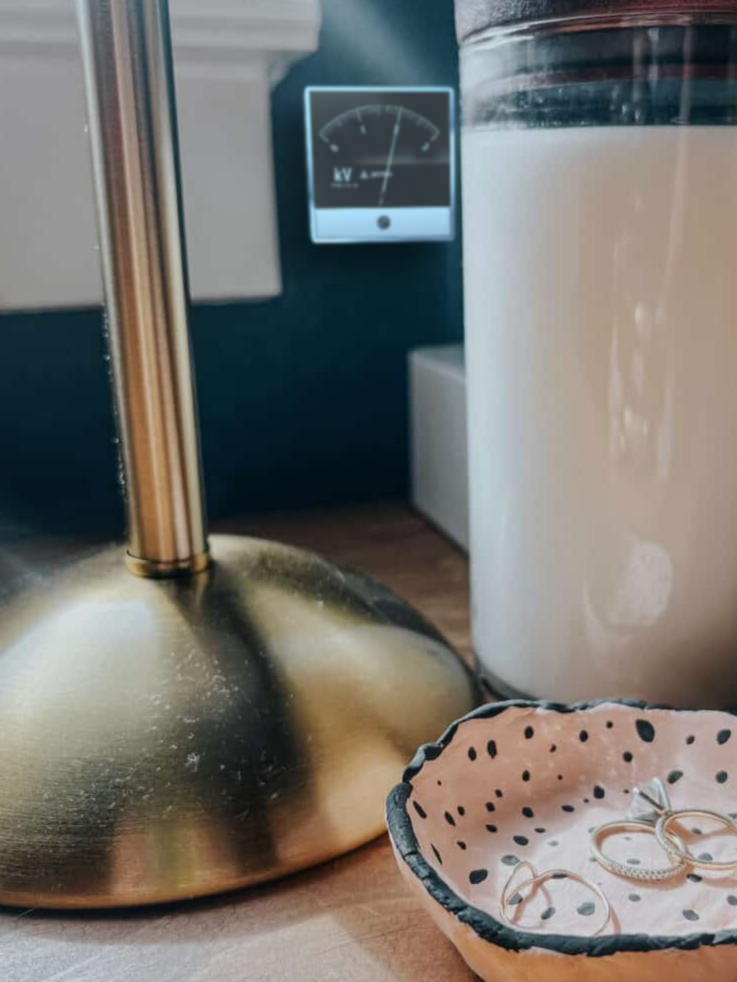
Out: 2kV
